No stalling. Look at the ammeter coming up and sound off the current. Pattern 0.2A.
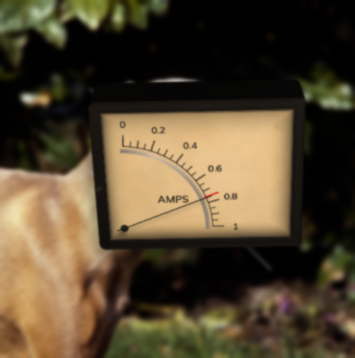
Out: 0.75A
